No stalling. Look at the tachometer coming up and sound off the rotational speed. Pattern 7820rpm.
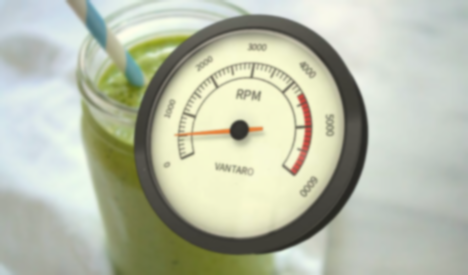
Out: 500rpm
